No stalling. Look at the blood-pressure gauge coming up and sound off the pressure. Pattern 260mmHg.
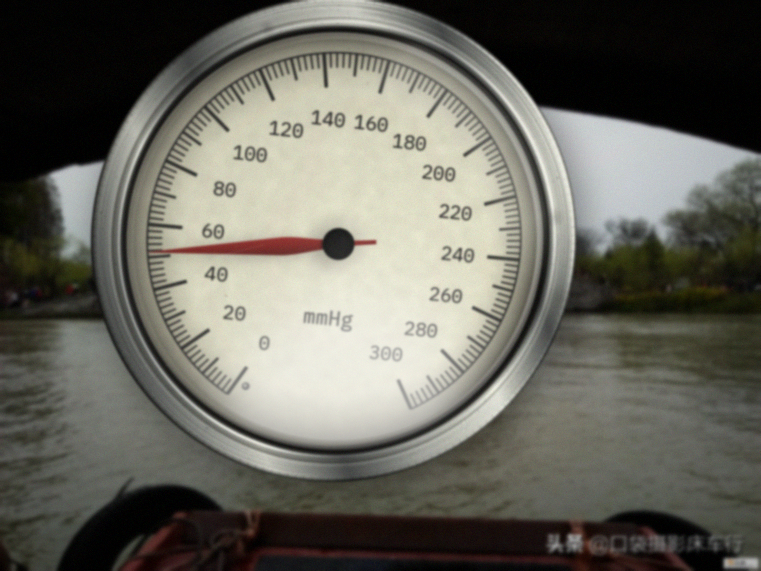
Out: 52mmHg
